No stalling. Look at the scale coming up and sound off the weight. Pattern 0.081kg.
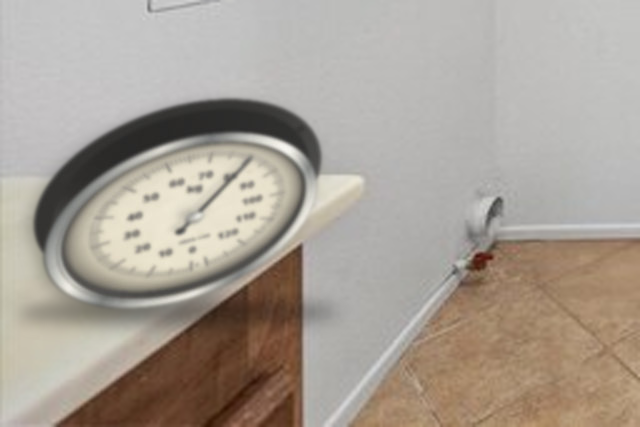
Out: 80kg
